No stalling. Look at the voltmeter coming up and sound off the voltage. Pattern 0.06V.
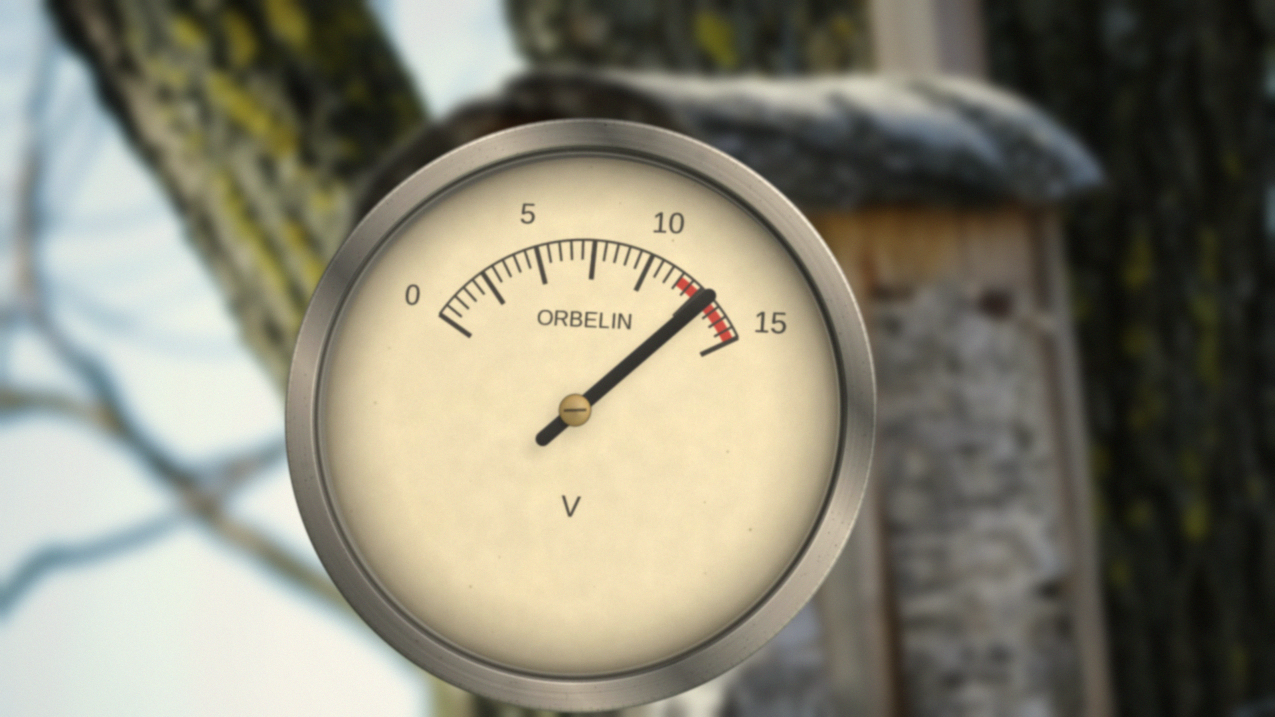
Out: 13V
